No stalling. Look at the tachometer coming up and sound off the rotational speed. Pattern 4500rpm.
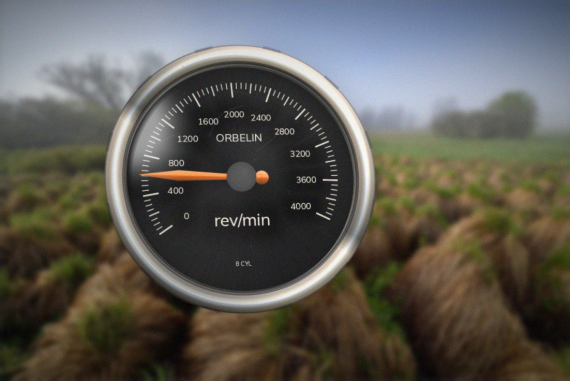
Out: 600rpm
